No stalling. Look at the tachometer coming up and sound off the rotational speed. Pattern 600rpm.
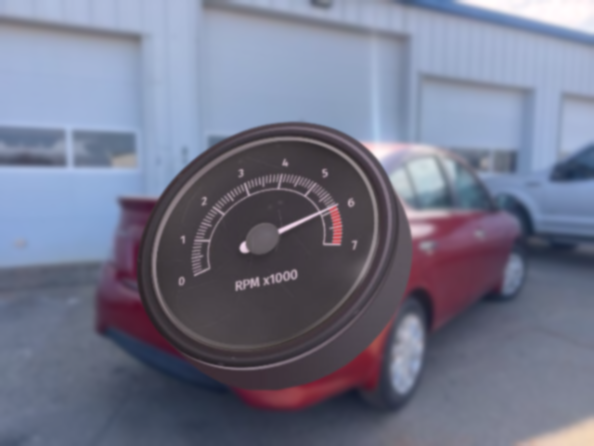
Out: 6000rpm
